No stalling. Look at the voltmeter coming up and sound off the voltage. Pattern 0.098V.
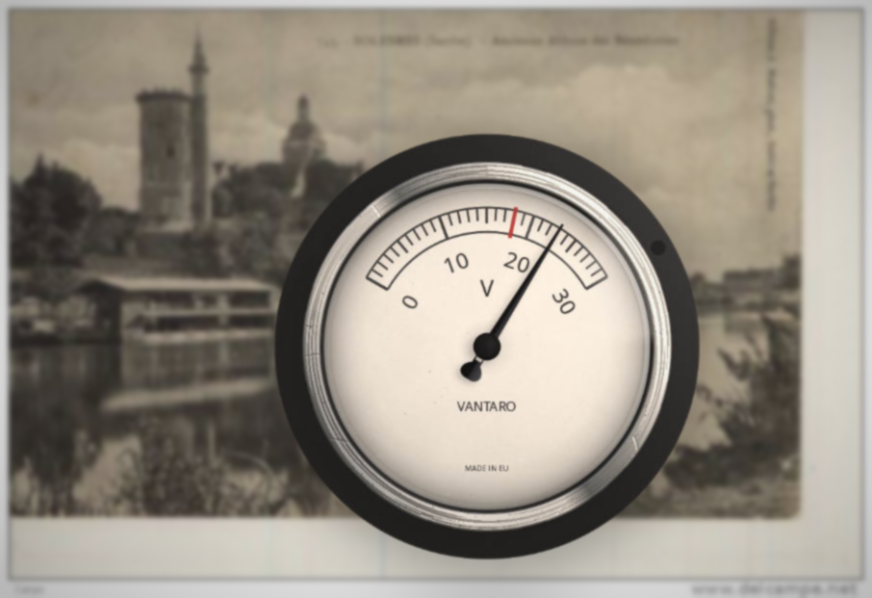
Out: 23V
